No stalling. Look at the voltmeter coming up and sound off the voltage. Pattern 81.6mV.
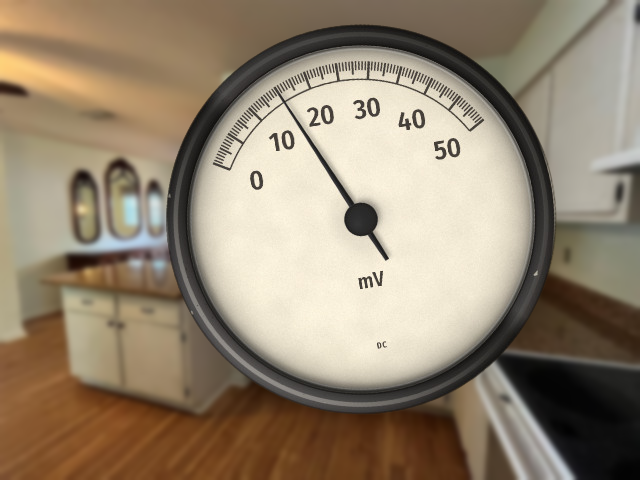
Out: 15mV
